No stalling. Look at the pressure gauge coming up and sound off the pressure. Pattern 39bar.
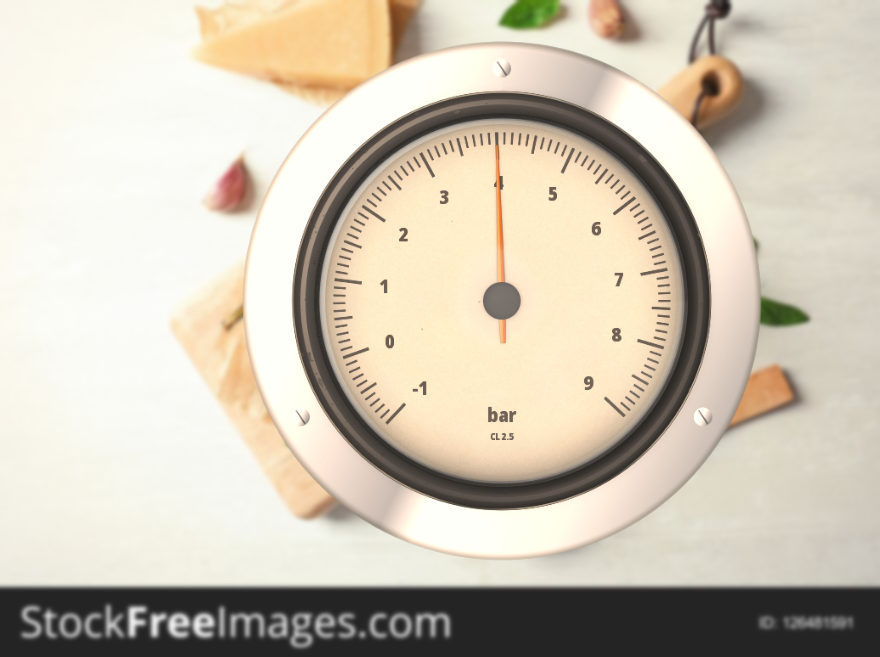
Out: 4bar
